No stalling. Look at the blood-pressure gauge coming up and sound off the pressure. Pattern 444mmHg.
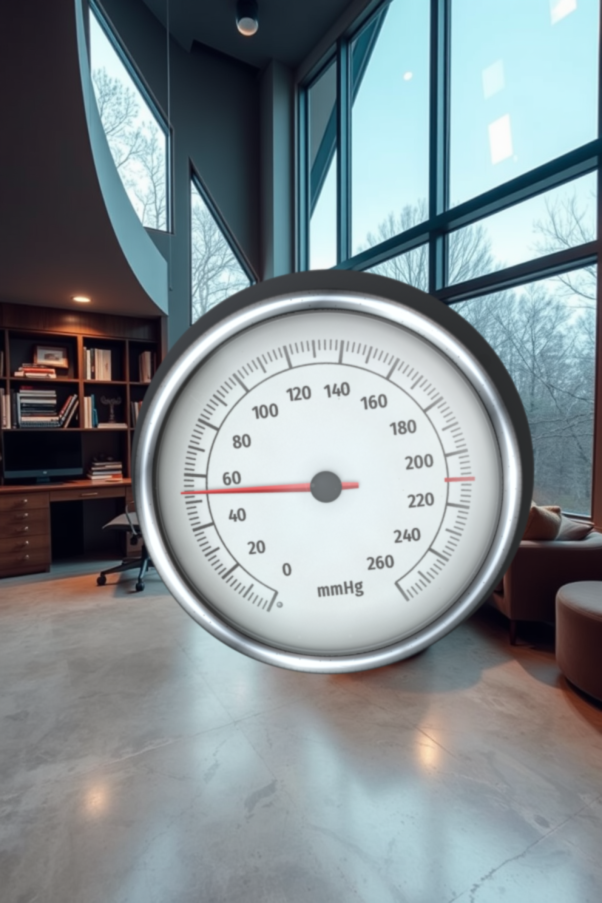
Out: 54mmHg
